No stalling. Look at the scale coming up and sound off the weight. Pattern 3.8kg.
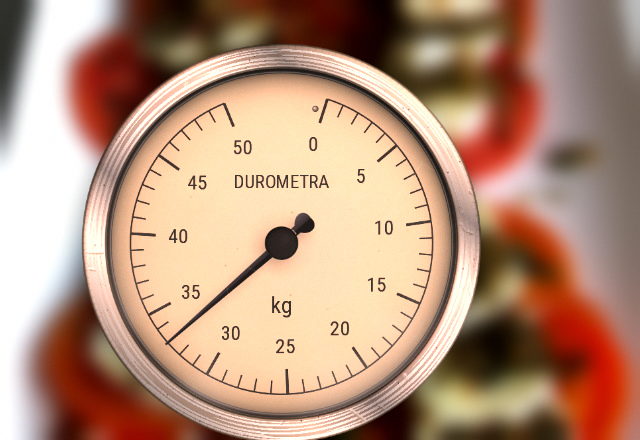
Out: 33kg
